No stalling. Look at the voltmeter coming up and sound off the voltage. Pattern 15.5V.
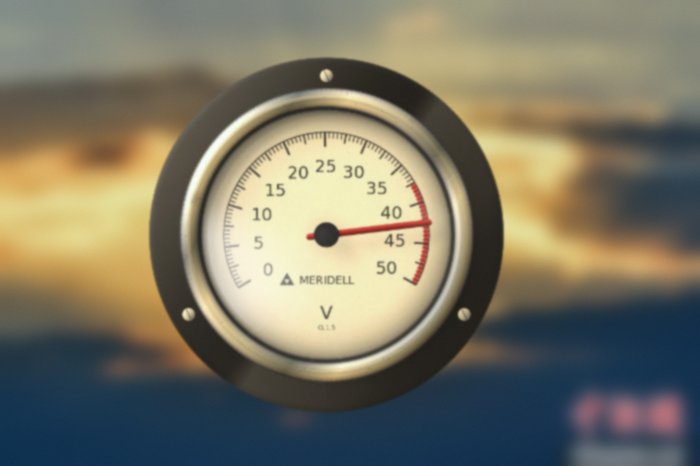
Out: 42.5V
